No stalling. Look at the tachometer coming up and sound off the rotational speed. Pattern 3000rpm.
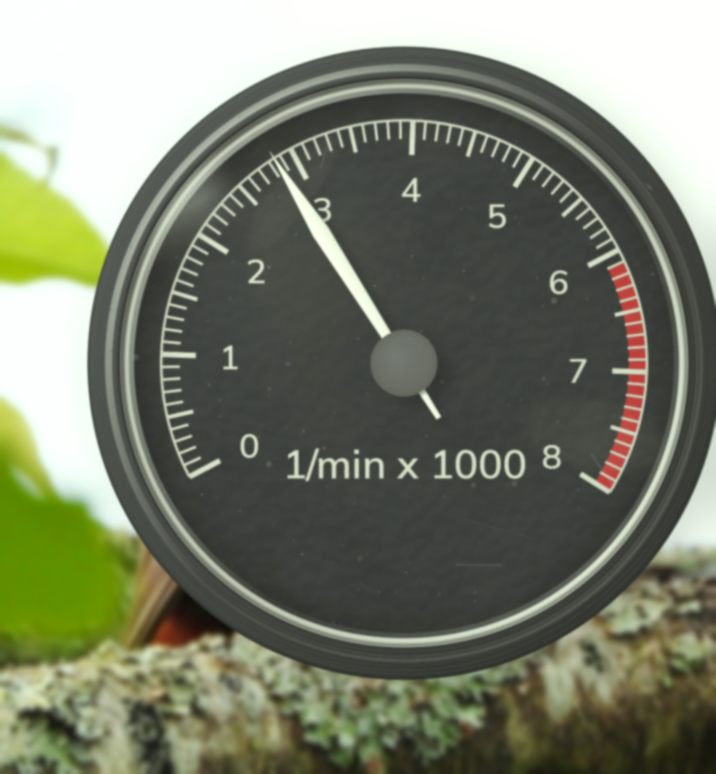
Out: 2850rpm
